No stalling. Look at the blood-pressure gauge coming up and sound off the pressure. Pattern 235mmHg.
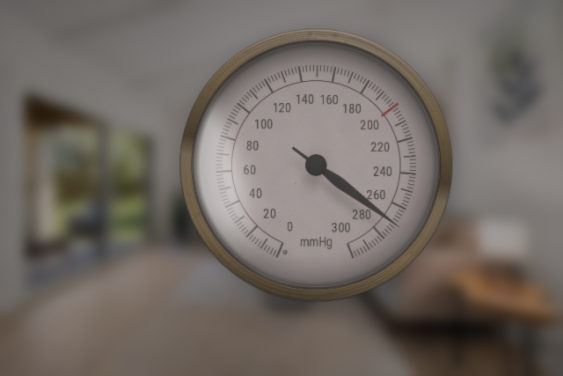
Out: 270mmHg
